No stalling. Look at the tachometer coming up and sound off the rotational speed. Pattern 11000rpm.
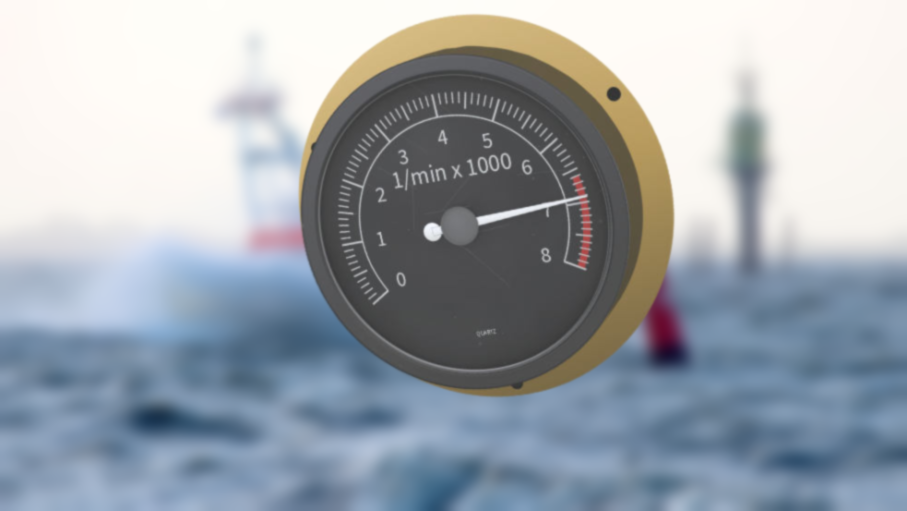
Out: 6900rpm
